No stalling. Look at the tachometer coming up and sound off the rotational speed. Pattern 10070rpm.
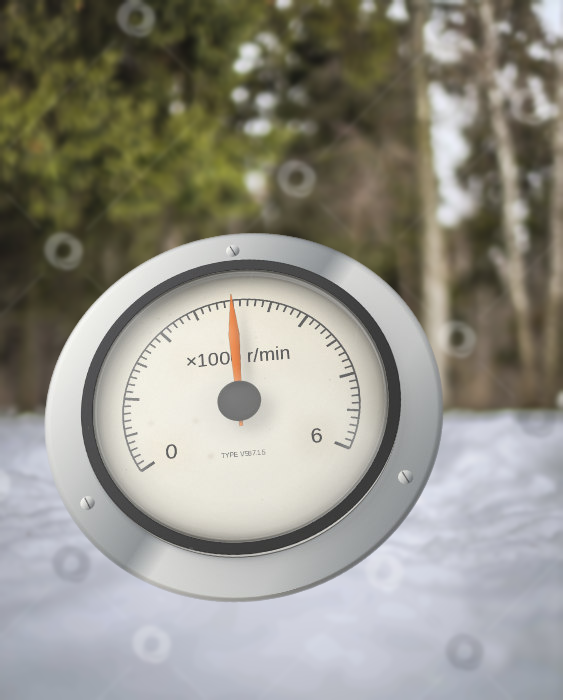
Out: 3000rpm
